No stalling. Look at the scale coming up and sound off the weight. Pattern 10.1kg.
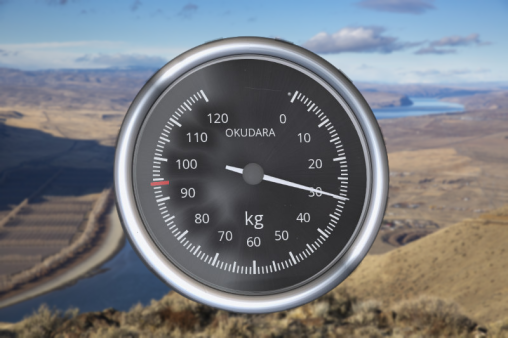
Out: 30kg
